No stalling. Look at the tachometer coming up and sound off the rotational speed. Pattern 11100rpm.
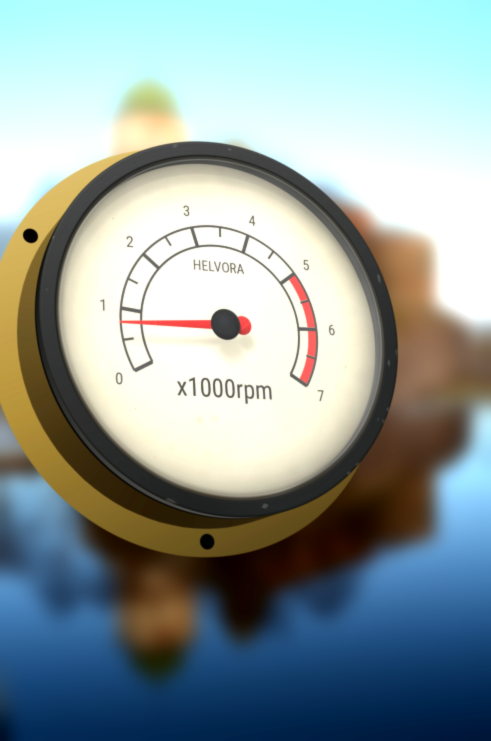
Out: 750rpm
